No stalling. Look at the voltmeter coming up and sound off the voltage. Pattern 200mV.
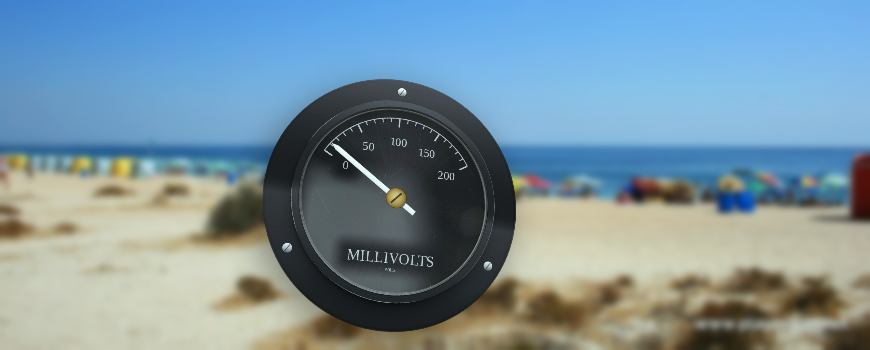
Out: 10mV
